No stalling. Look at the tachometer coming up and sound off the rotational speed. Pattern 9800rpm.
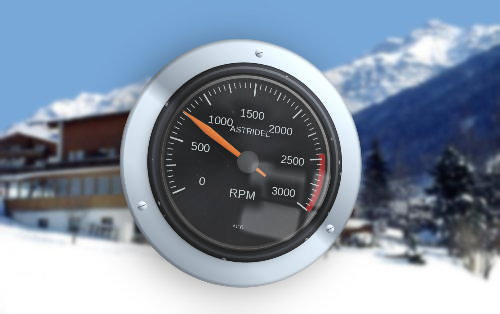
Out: 750rpm
